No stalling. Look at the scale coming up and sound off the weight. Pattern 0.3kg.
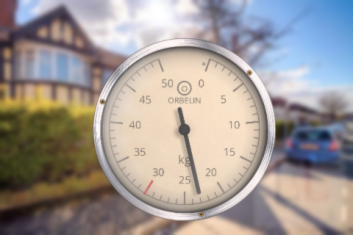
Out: 23kg
